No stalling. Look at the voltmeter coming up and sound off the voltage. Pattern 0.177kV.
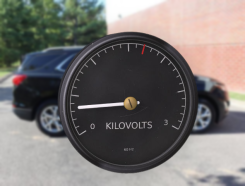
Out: 0.35kV
